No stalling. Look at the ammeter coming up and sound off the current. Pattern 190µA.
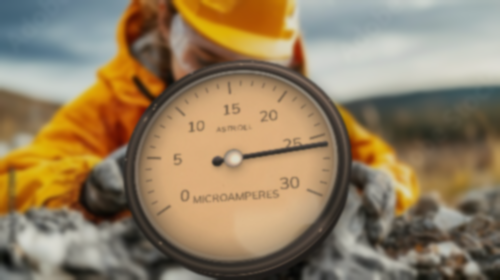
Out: 26µA
